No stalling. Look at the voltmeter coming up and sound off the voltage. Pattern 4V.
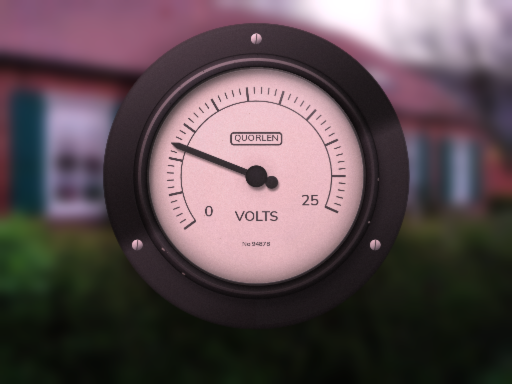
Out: 6V
